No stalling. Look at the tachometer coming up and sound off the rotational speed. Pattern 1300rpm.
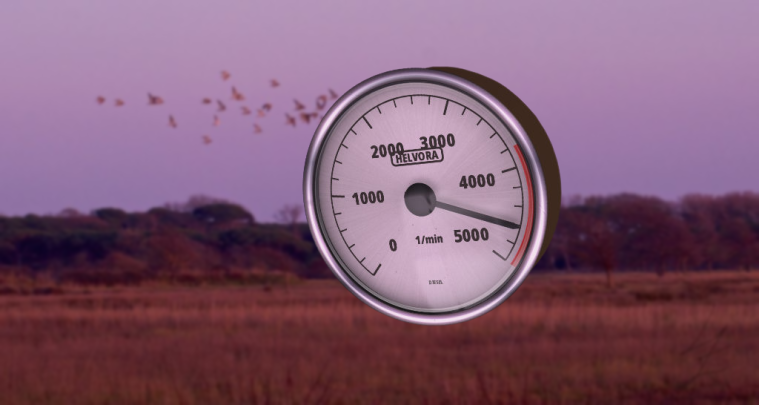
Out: 4600rpm
